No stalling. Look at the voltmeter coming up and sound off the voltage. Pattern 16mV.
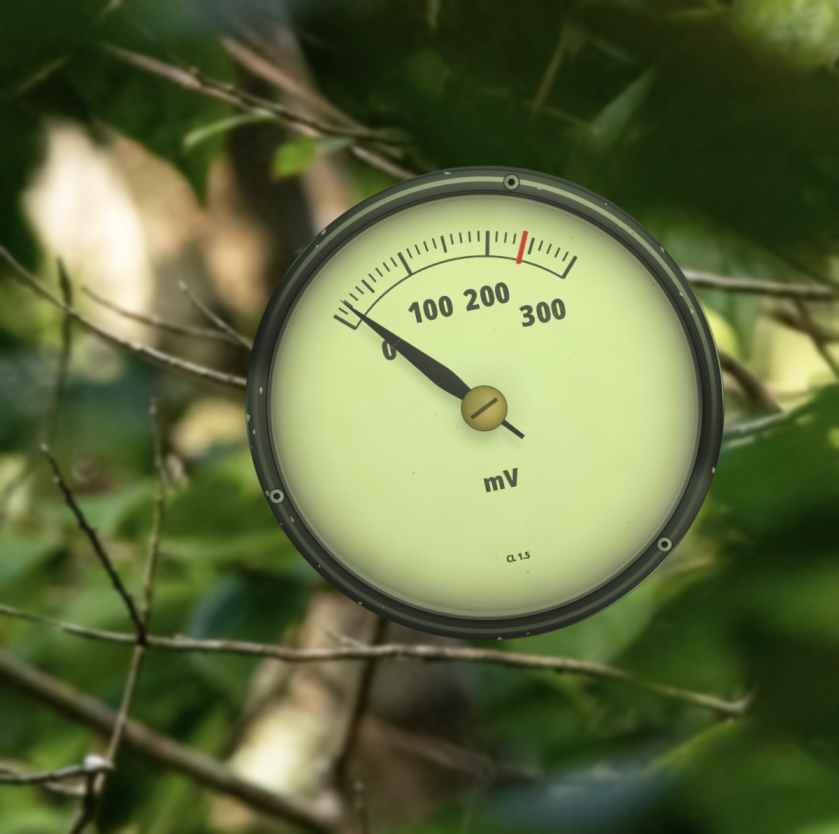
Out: 20mV
